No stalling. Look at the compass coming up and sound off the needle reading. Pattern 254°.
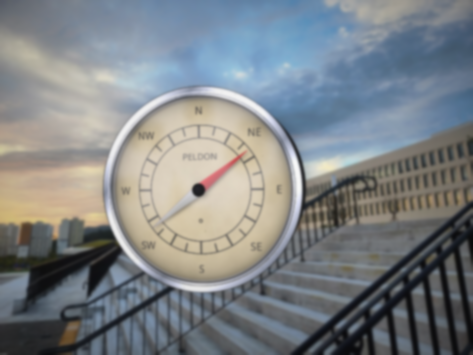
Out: 52.5°
